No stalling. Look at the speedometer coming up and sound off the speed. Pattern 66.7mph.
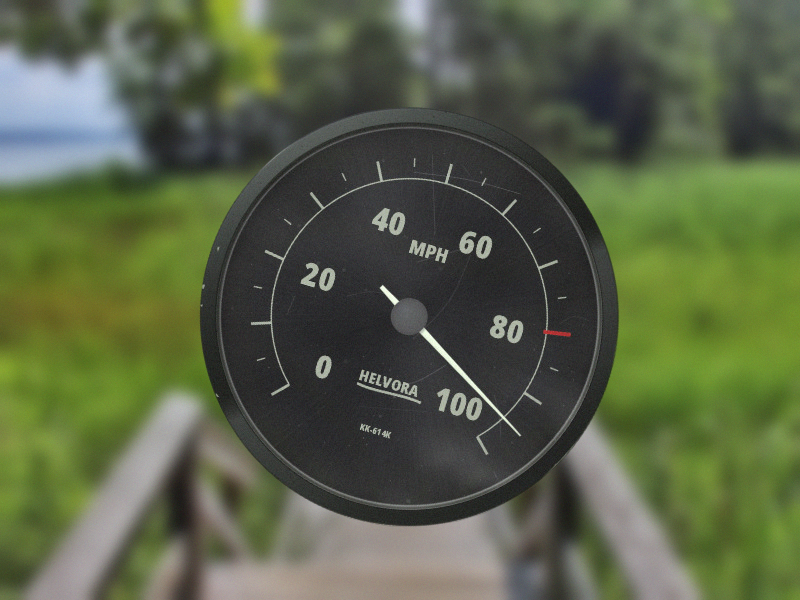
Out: 95mph
